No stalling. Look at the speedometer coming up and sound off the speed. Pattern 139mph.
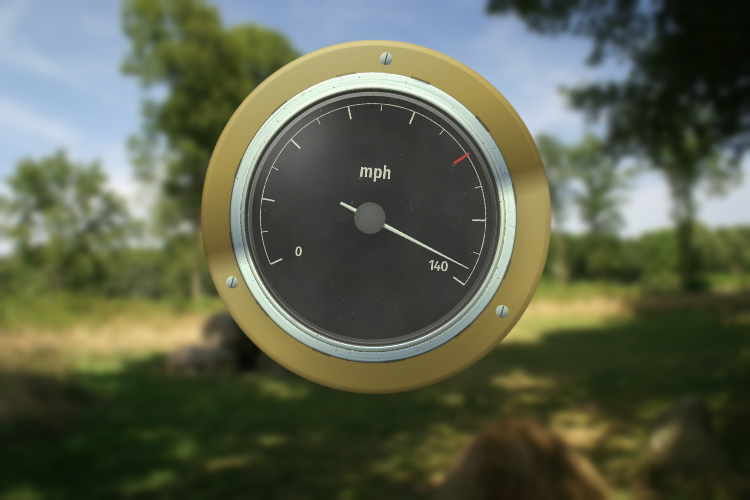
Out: 135mph
